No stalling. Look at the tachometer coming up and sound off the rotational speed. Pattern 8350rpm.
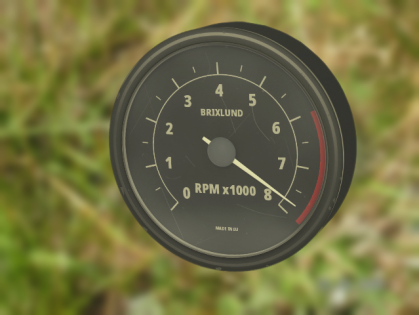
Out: 7750rpm
